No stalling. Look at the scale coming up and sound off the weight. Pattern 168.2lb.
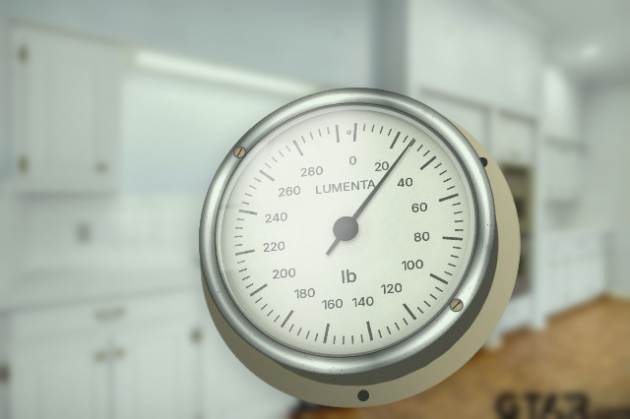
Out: 28lb
